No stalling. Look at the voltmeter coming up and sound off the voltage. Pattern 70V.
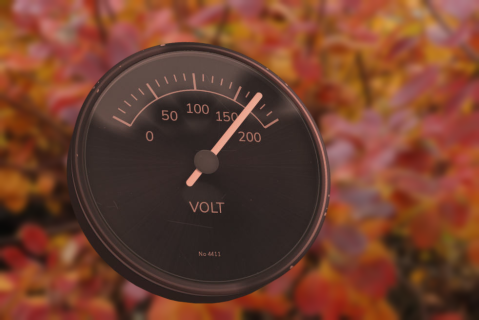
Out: 170V
